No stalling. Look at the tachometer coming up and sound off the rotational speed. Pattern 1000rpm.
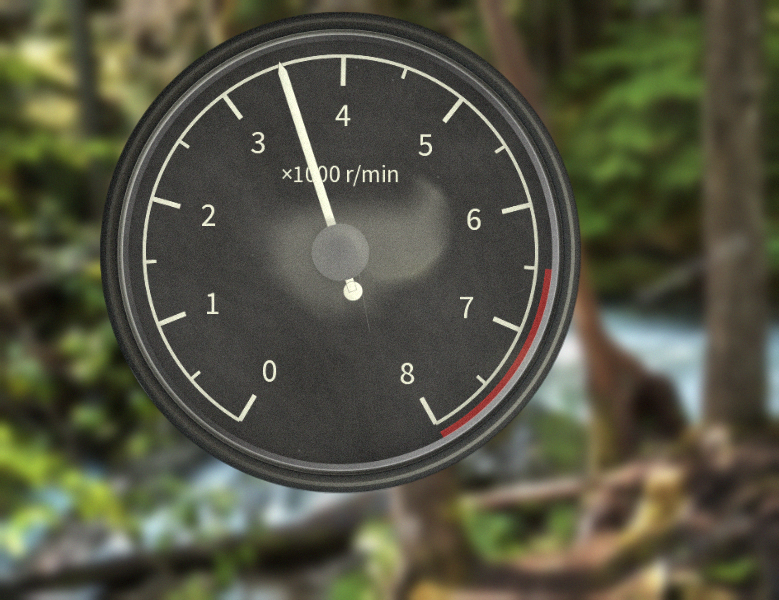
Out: 3500rpm
